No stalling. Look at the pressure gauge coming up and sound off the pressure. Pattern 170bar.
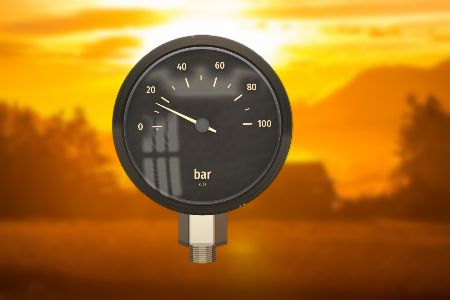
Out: 15bar
